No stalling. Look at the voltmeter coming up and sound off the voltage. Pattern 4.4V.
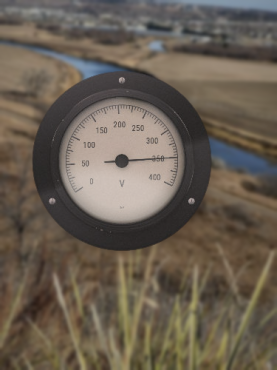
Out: 350V
